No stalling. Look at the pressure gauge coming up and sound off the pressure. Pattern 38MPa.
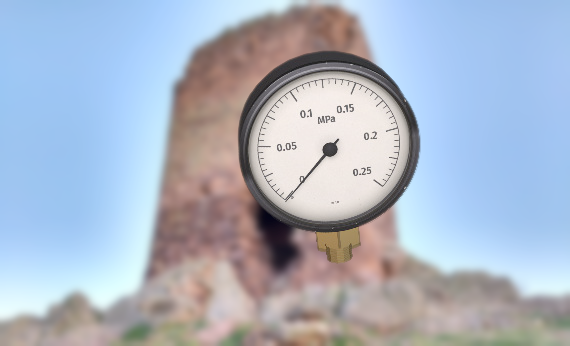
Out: 0MPa
